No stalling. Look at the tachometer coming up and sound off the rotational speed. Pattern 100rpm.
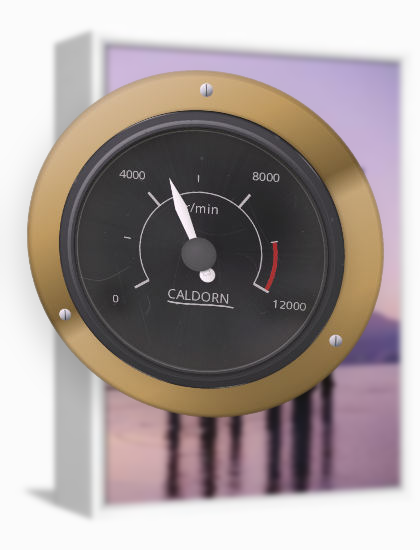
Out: 5000rpm
